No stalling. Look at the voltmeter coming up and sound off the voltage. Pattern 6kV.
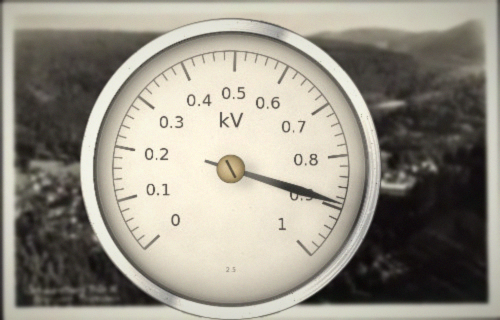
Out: 0.89kV
